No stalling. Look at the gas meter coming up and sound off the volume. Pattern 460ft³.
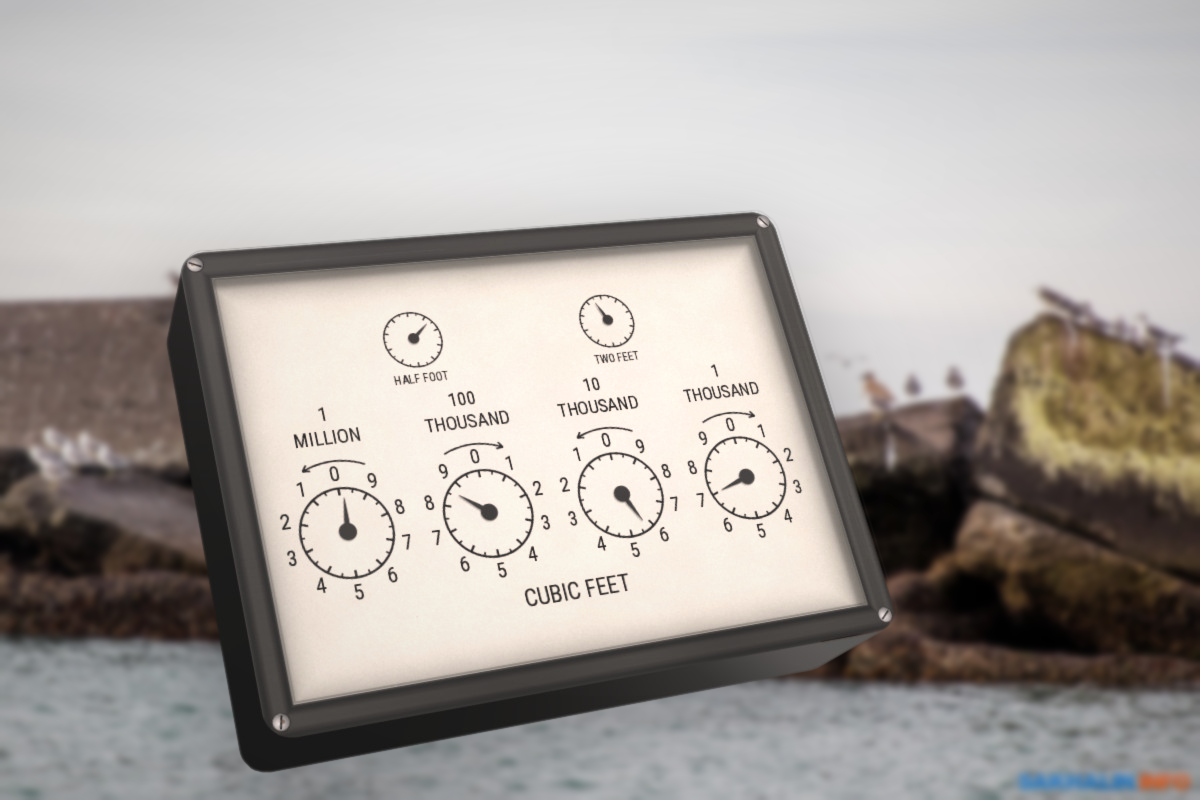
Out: 985700ft³
